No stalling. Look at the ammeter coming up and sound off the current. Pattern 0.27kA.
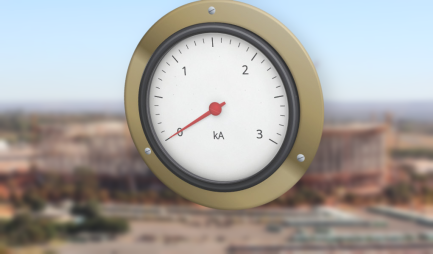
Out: 0kA
